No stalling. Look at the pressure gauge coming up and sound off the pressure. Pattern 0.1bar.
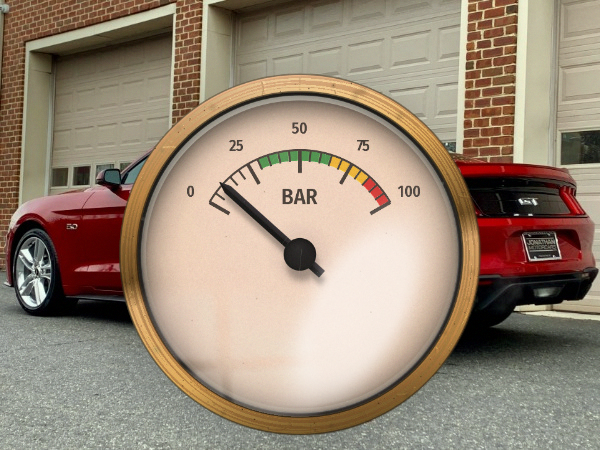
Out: 10bar
